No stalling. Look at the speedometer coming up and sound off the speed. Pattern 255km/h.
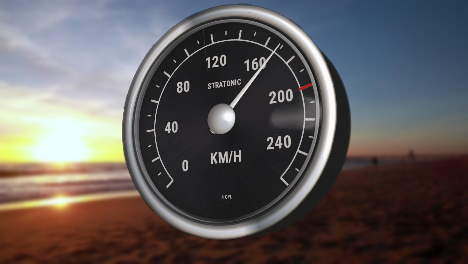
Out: 170km/h
